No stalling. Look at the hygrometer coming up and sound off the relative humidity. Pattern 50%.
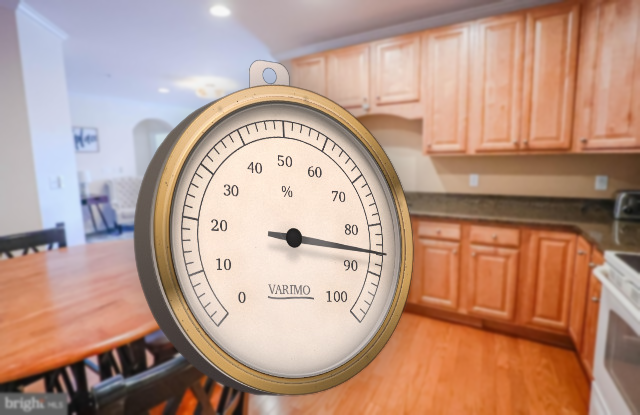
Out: 86%
